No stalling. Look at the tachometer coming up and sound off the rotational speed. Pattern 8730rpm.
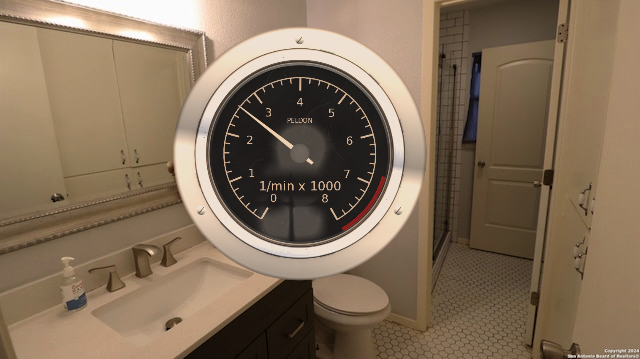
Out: 2600rpm
